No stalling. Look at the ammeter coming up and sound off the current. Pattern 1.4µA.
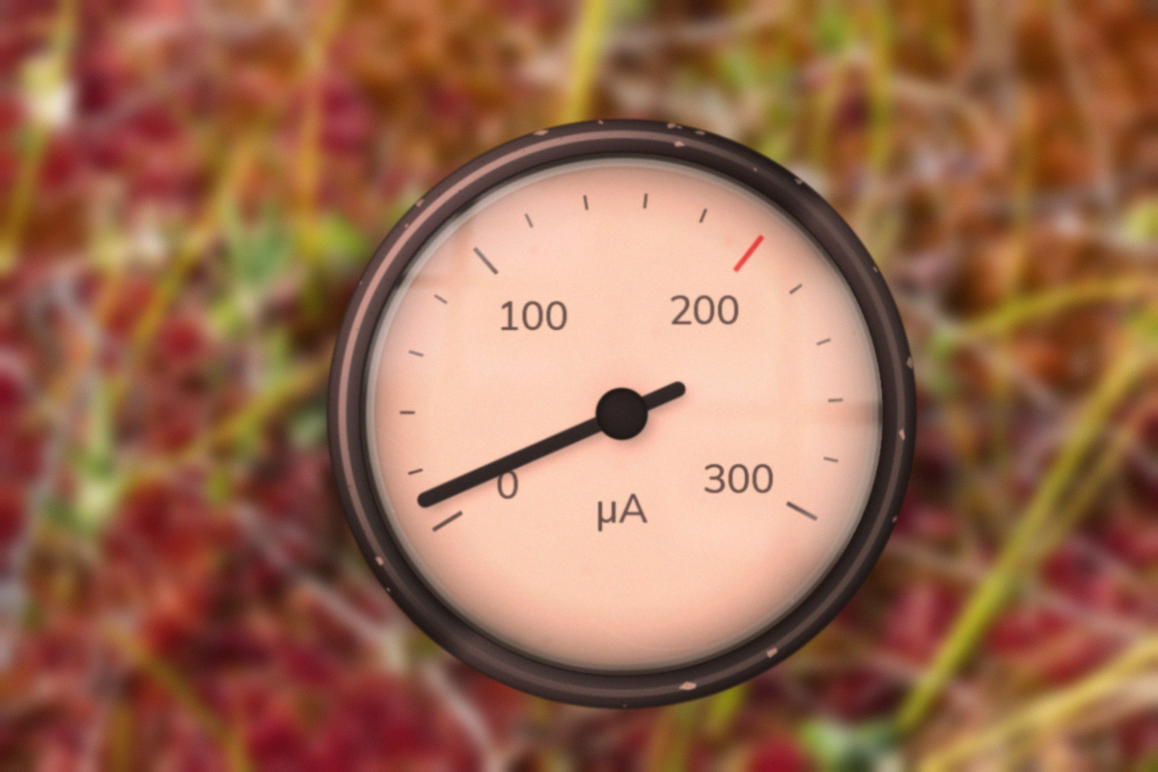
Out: 10µA
